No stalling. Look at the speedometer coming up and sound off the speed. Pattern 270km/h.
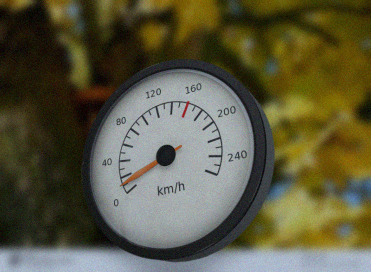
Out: 10km/h
